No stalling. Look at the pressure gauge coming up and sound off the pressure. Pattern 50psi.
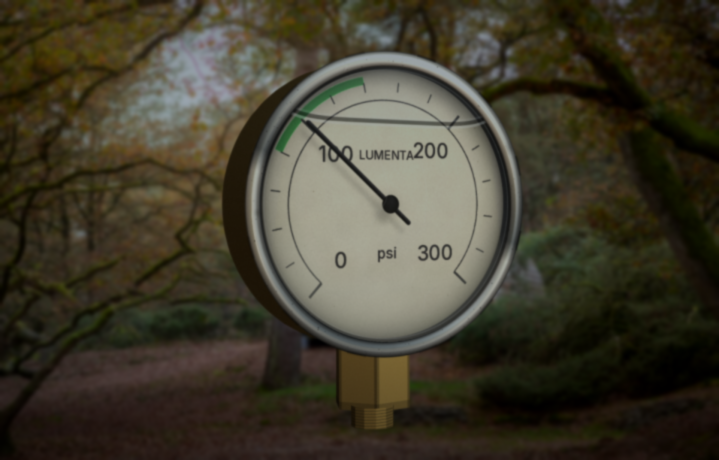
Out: 100psi
